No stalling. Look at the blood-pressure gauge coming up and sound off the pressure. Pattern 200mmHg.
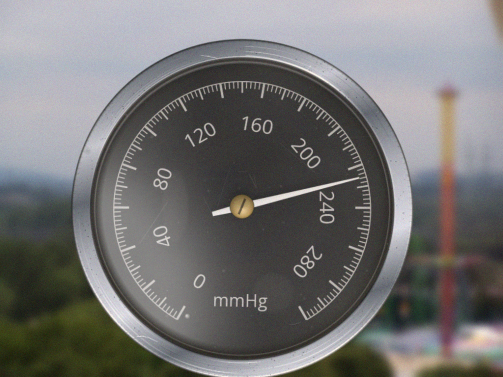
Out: 226mmHg
